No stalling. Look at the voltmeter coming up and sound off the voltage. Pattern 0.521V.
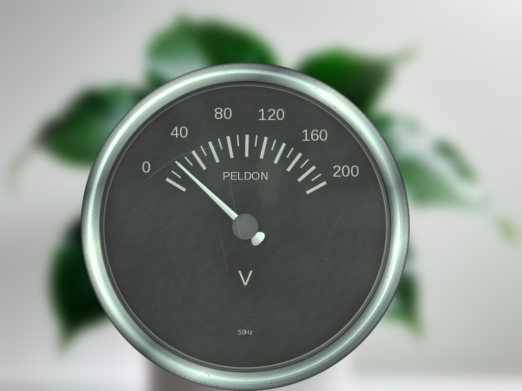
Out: 20V
